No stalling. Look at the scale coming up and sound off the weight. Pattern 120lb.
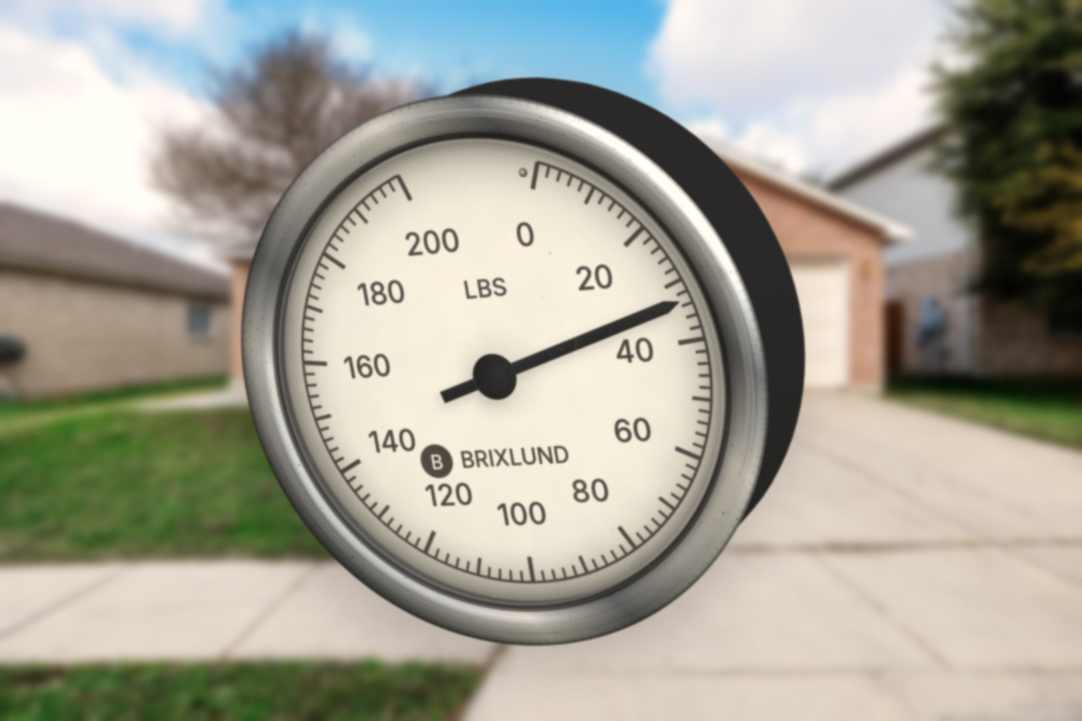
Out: 33lb
